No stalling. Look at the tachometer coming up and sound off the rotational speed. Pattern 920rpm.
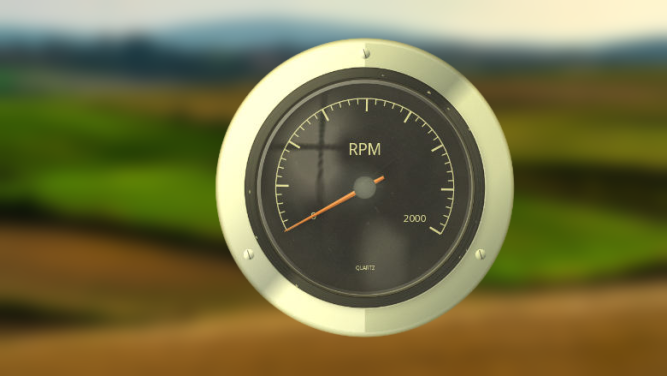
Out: 0rpm
